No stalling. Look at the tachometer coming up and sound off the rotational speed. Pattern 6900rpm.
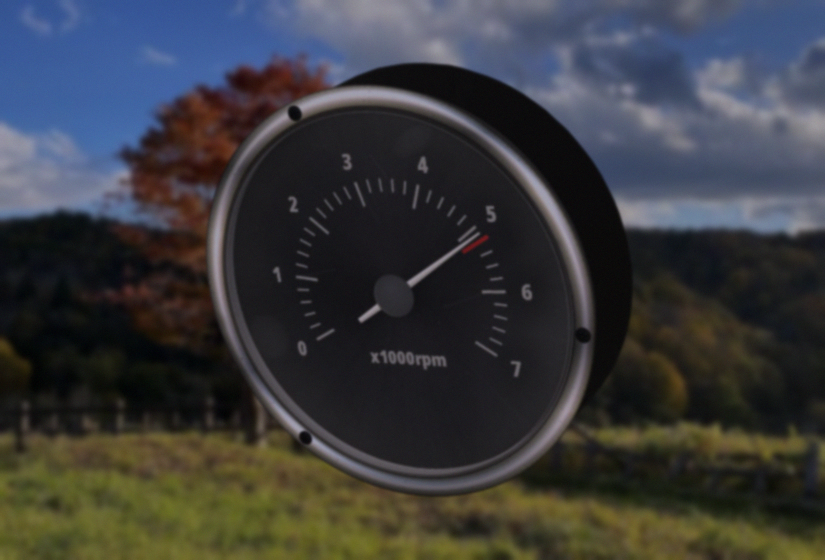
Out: 5100rpm
